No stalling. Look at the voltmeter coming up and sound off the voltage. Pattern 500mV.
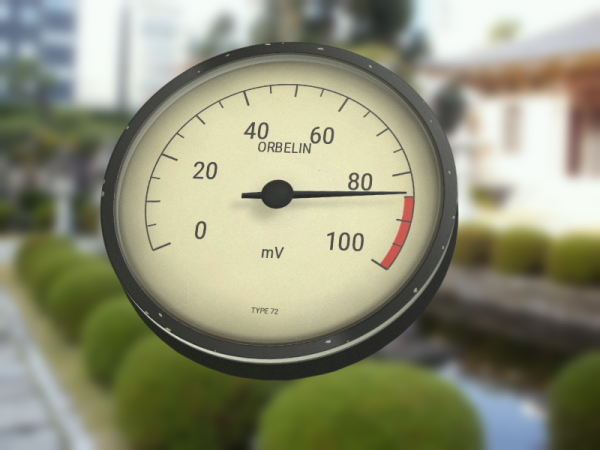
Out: 85mV
